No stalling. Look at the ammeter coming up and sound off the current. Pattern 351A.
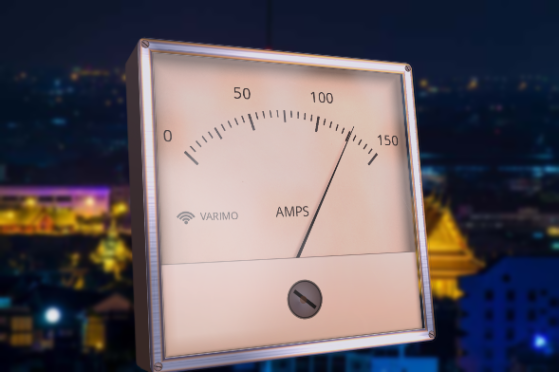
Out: 125A
